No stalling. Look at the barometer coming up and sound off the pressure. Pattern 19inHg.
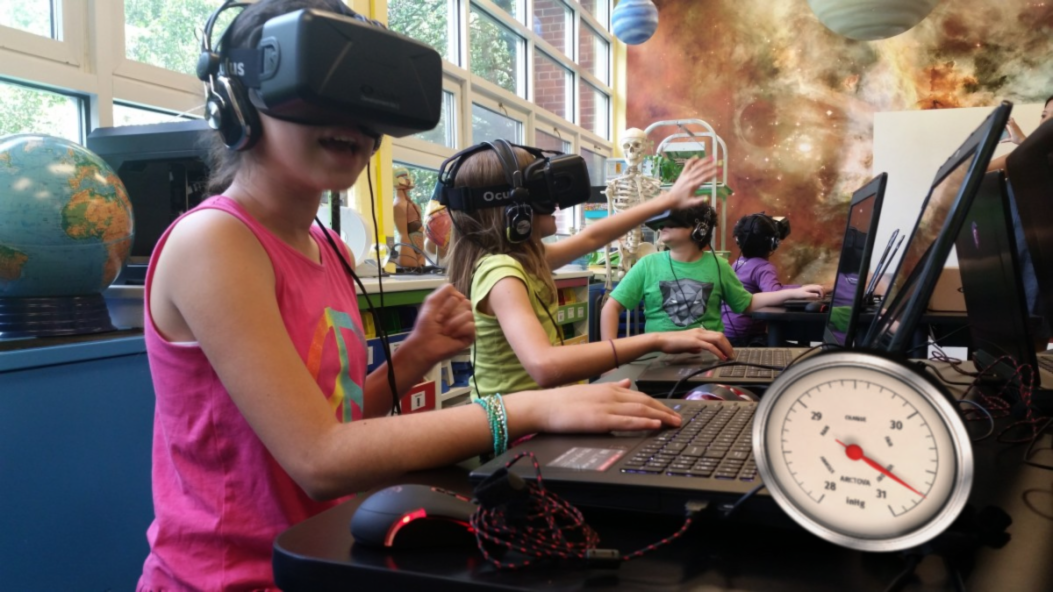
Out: 30.7inHg
